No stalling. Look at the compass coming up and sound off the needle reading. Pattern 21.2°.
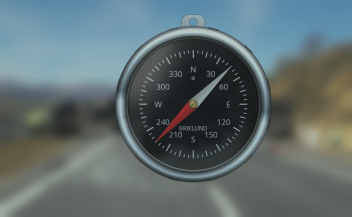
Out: 225°
